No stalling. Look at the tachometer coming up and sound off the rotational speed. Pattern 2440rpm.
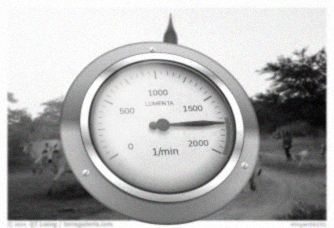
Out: 1750rpm
